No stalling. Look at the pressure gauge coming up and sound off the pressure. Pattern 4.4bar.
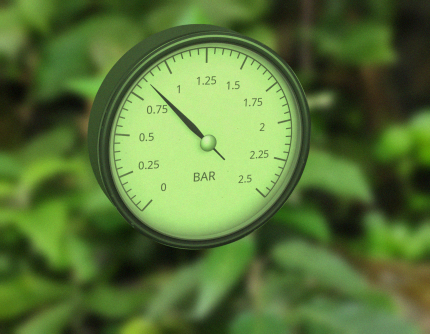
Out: 0.85bar
